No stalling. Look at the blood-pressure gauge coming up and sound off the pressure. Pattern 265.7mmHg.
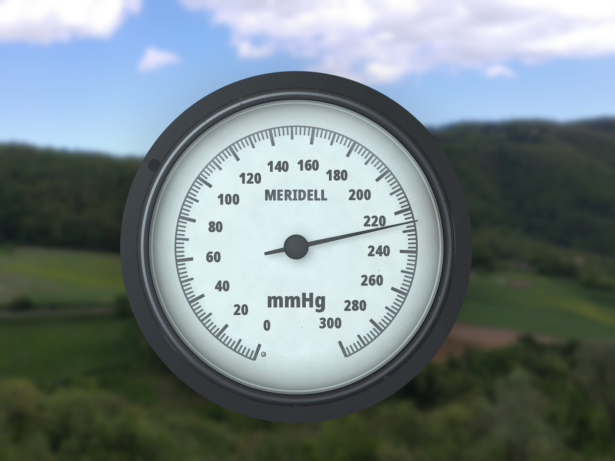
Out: 226mmHg
